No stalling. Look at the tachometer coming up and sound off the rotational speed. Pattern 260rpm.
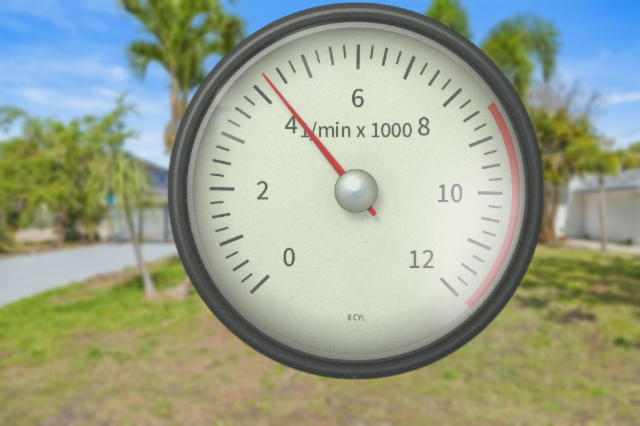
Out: 4250rpm
